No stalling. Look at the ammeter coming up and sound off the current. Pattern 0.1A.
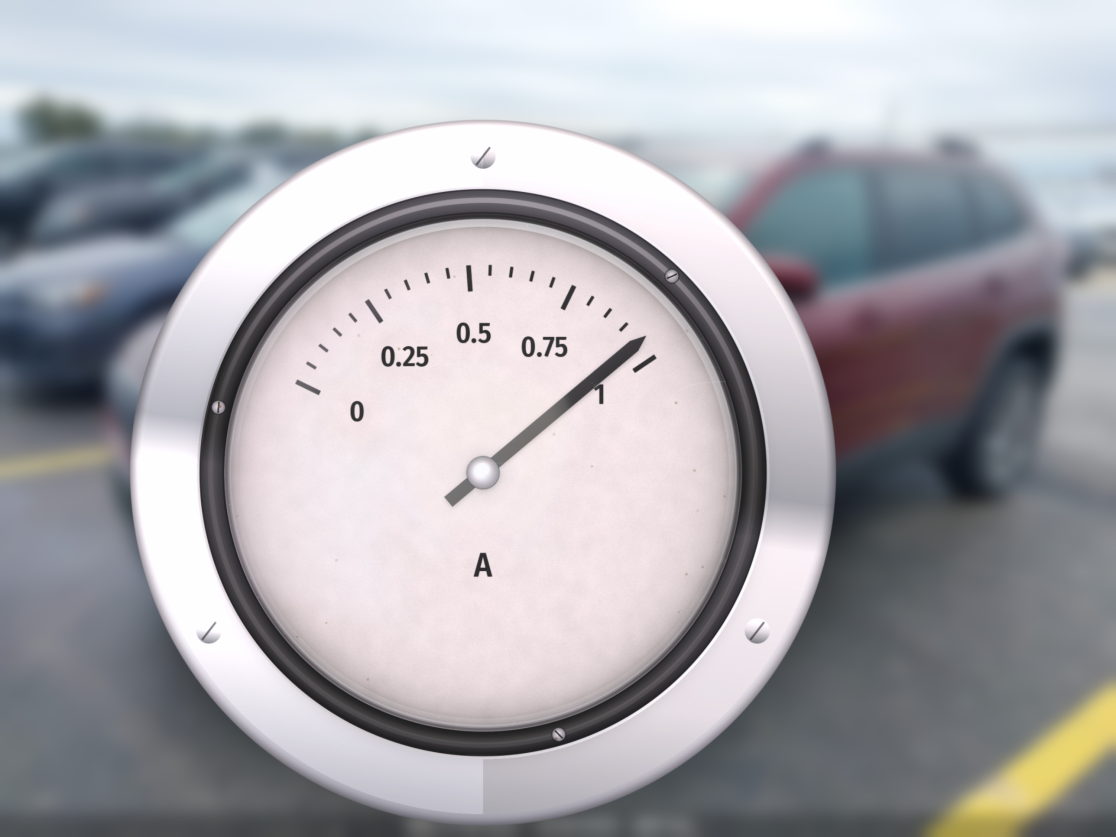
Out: 0.95A
